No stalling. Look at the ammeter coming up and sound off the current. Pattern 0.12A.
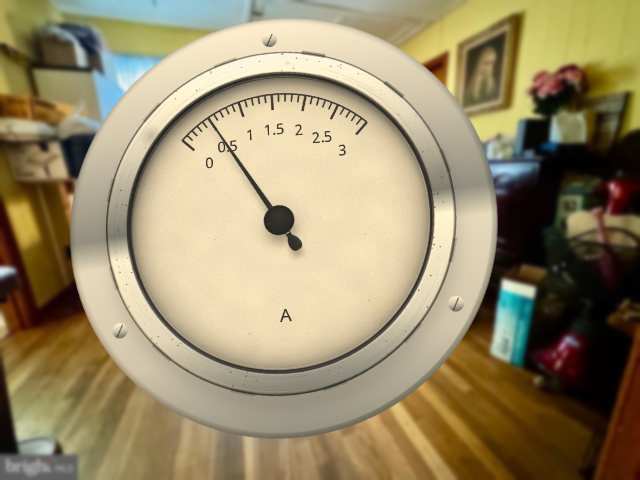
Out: 0.5A
